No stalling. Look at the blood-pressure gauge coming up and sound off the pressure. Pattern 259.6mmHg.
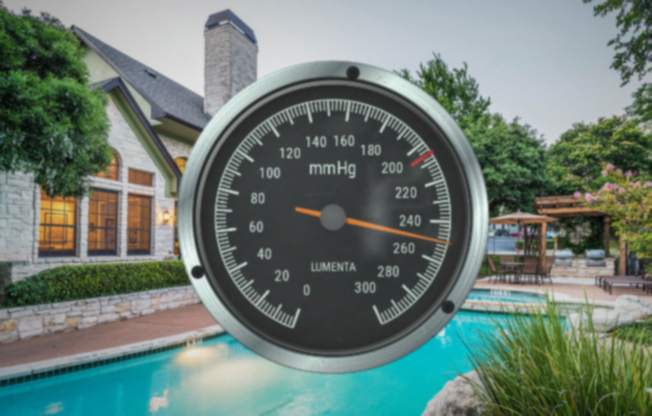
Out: 250mmHg
